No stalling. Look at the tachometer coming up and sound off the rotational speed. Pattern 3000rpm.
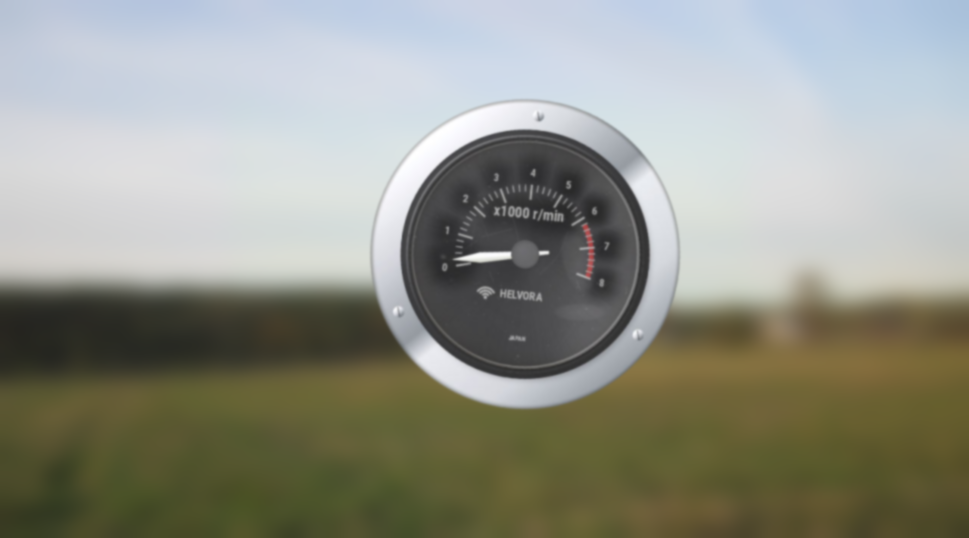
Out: 200rpm
